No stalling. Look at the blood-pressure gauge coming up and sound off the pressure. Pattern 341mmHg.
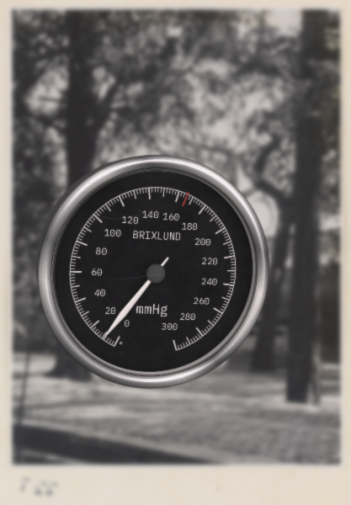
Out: 10mmHg
